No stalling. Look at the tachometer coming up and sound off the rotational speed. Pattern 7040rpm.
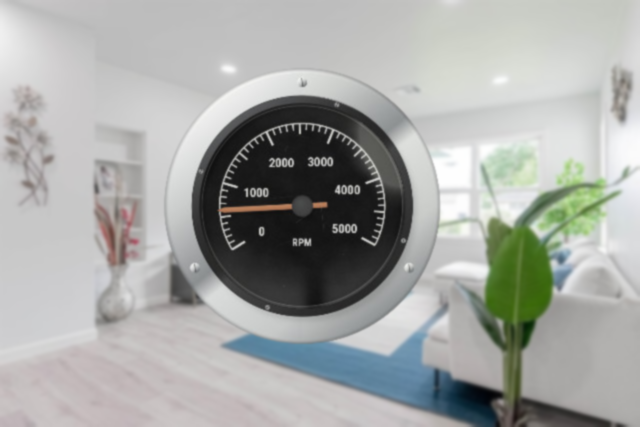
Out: 600rpm
